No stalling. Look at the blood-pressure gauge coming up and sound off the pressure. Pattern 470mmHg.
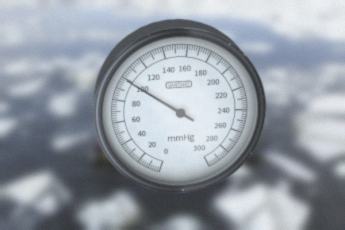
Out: 100mmHg
